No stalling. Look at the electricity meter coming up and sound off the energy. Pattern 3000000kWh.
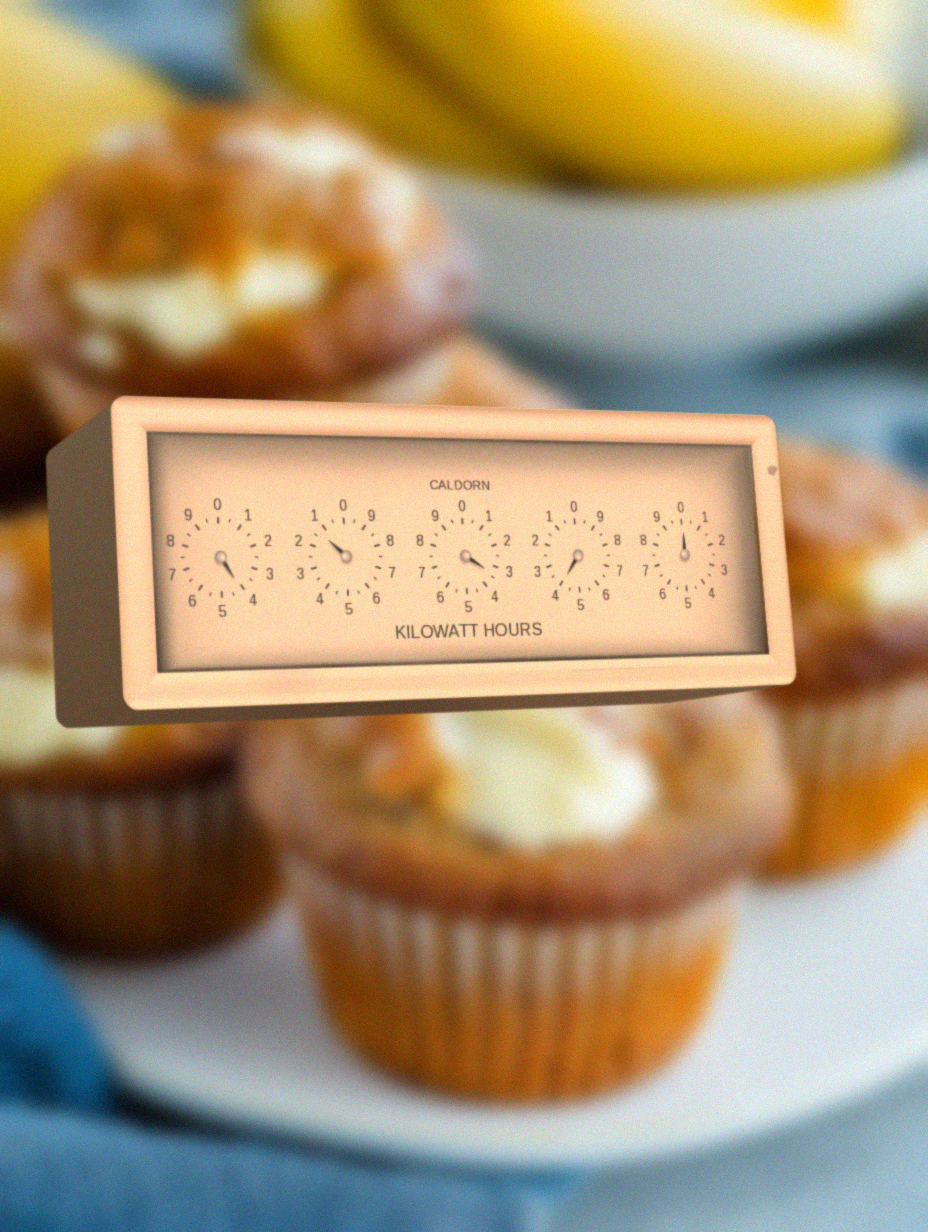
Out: 41340kWh
